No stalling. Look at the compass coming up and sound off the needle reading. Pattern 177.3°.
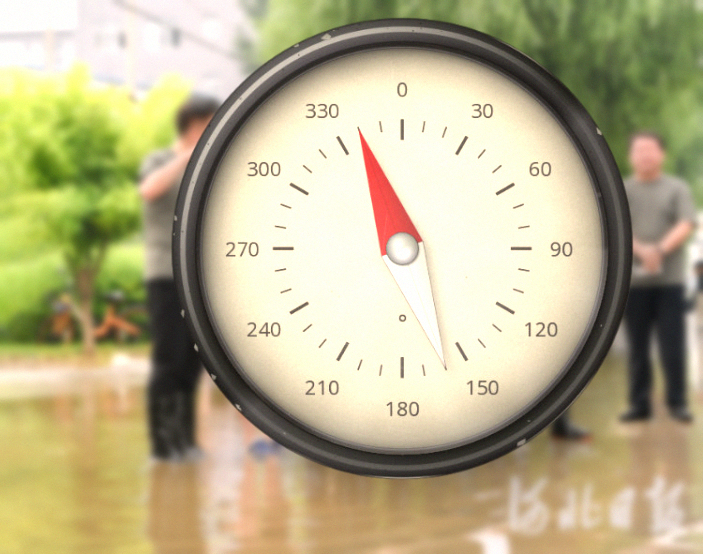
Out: 340°
